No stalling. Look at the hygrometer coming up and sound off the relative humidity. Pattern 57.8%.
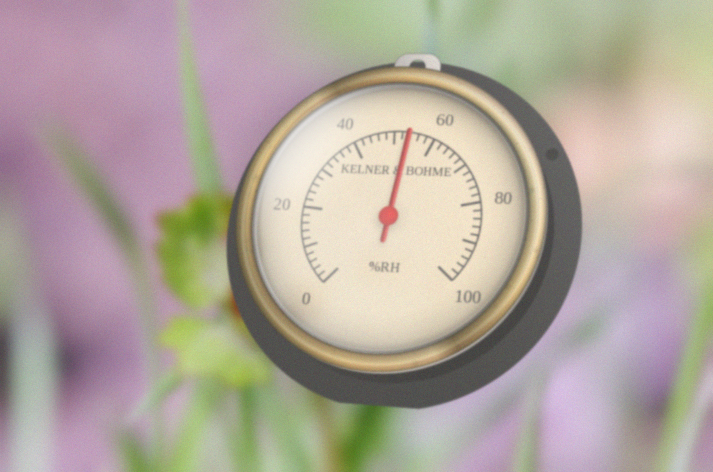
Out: 54%
